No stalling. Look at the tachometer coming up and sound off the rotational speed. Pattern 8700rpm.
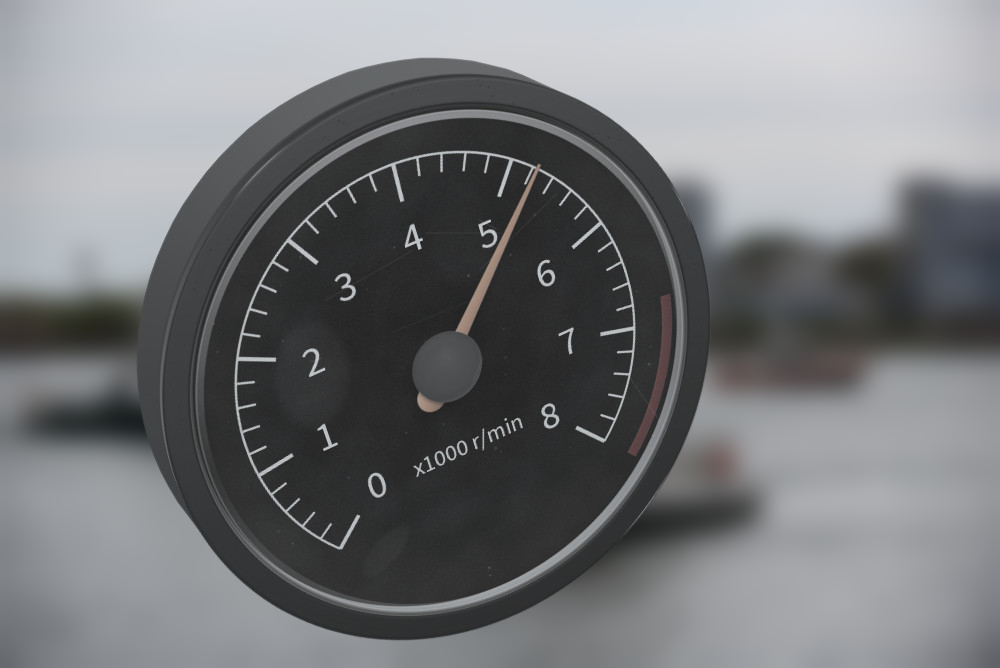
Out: 5200rpm
